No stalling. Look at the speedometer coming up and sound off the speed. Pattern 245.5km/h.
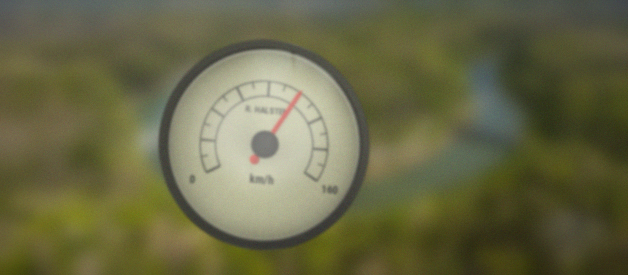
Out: 100km/h
